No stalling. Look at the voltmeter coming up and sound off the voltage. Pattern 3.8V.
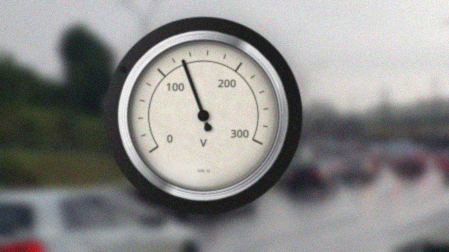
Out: 130V
